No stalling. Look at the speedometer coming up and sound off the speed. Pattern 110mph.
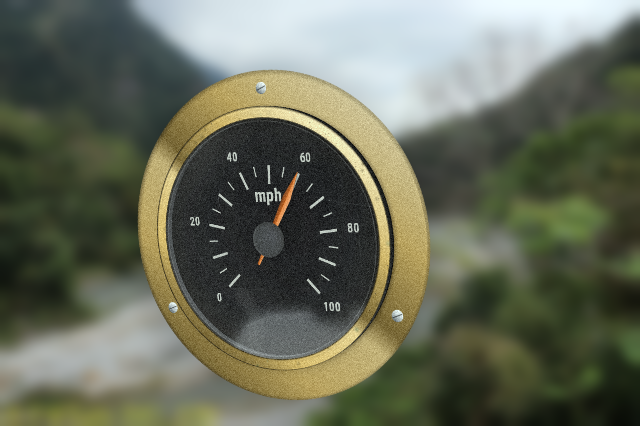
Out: 60mph
